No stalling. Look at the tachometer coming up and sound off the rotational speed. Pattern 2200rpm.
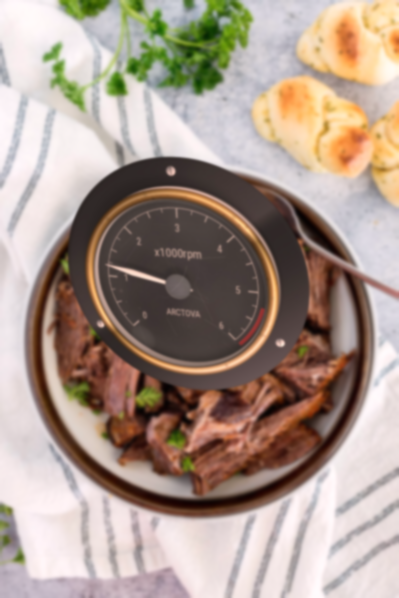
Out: 1250rpm
